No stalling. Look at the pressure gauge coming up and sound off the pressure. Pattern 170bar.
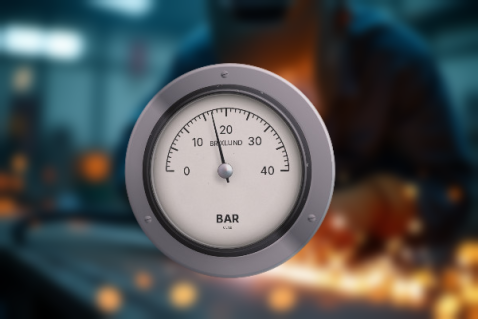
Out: 17bar
